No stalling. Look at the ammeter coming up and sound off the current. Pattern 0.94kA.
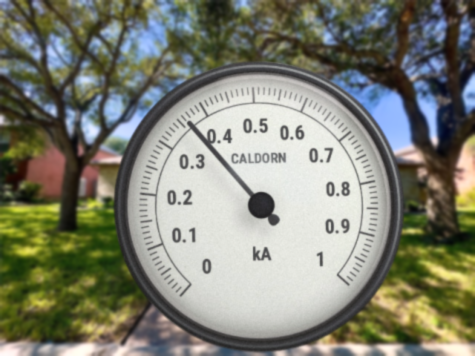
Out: 0.36kA
